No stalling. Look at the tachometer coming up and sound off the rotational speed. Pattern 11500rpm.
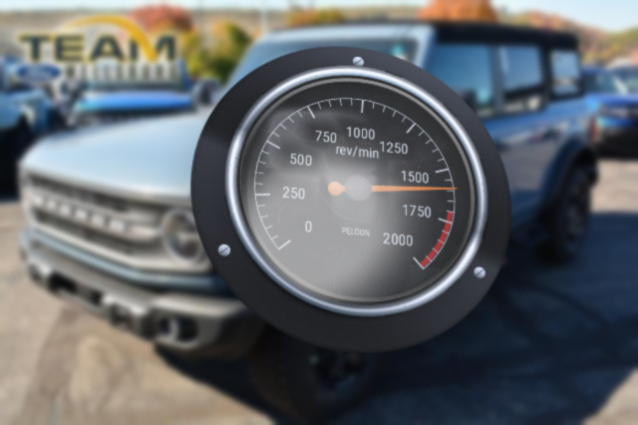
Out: 1600rpm
